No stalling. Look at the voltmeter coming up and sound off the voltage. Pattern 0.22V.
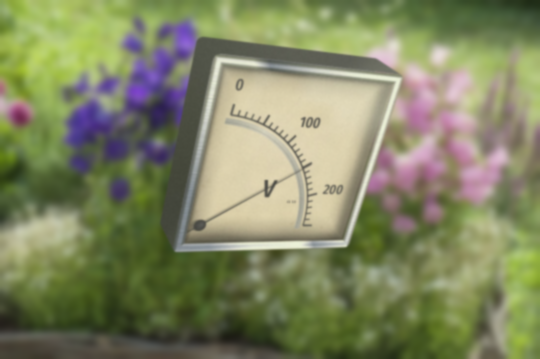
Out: 150V
